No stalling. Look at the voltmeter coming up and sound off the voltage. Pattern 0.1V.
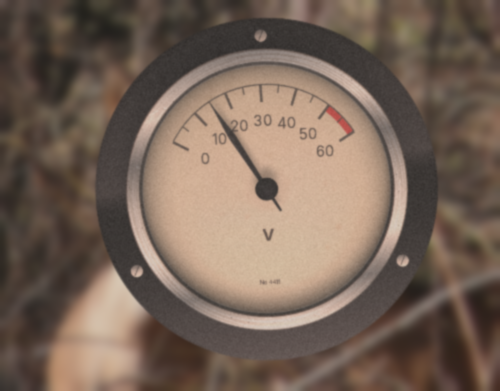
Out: 15V
